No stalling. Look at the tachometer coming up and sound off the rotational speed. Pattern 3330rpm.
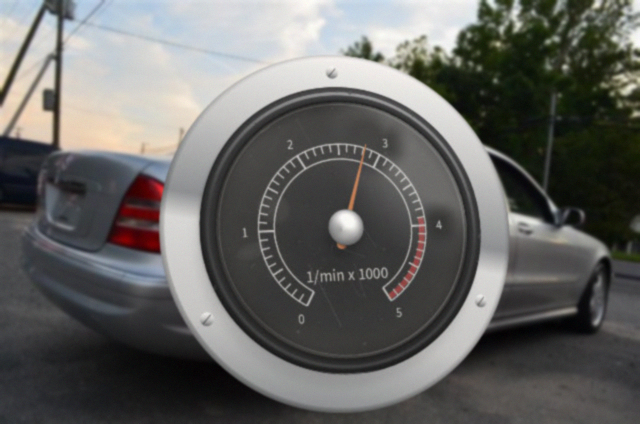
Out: 2800rpm
